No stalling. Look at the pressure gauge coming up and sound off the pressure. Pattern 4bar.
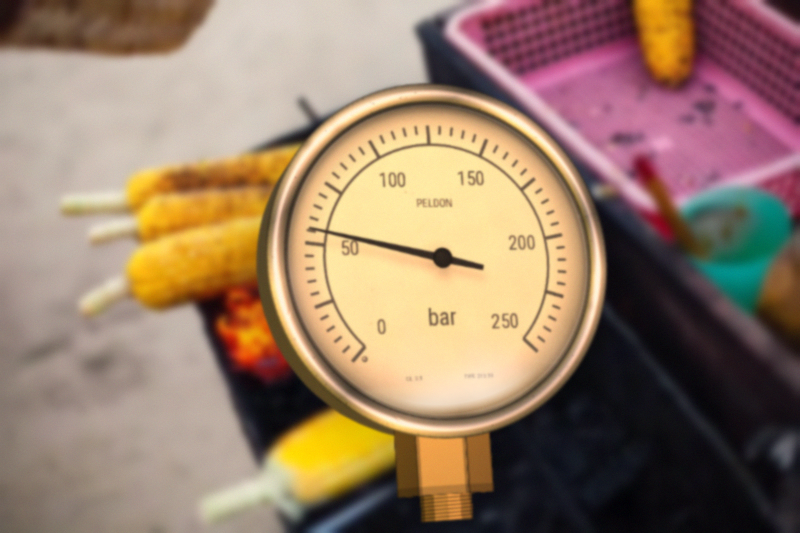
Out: 55bar
